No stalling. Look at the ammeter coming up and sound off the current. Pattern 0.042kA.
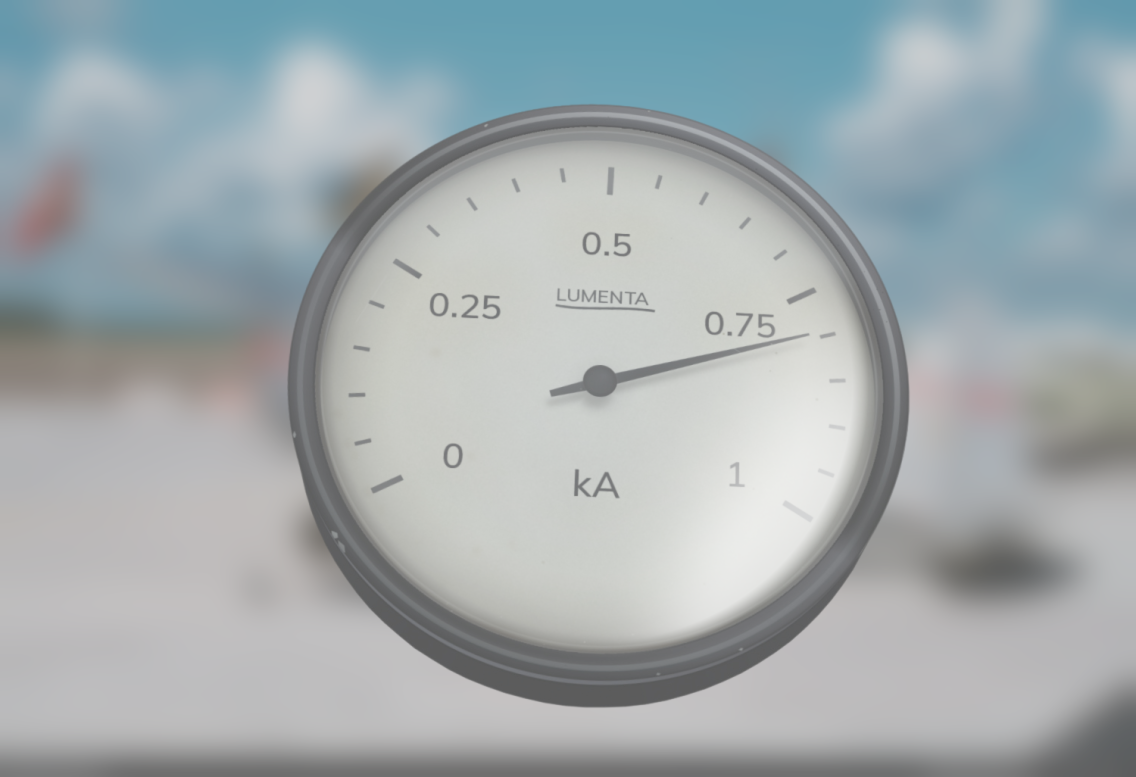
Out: 0.8kA
